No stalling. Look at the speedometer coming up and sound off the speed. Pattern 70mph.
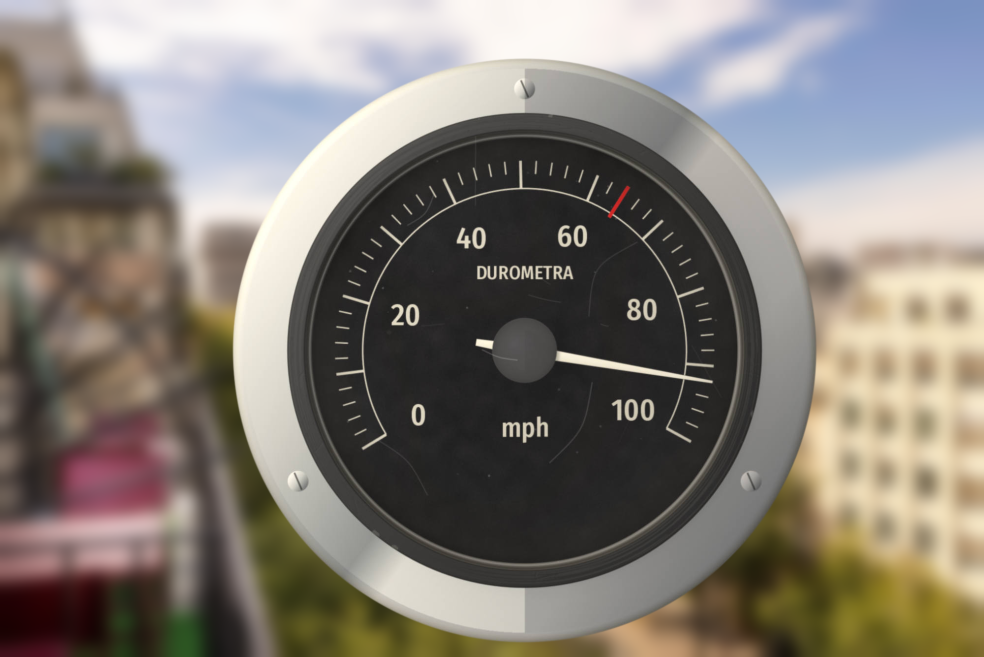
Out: 92mph
